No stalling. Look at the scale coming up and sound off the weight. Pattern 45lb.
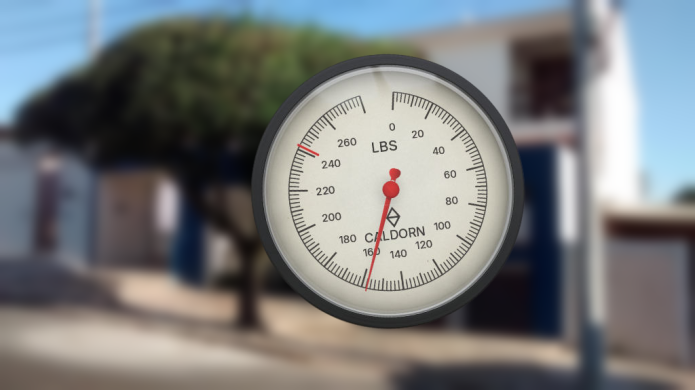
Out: 158lb
